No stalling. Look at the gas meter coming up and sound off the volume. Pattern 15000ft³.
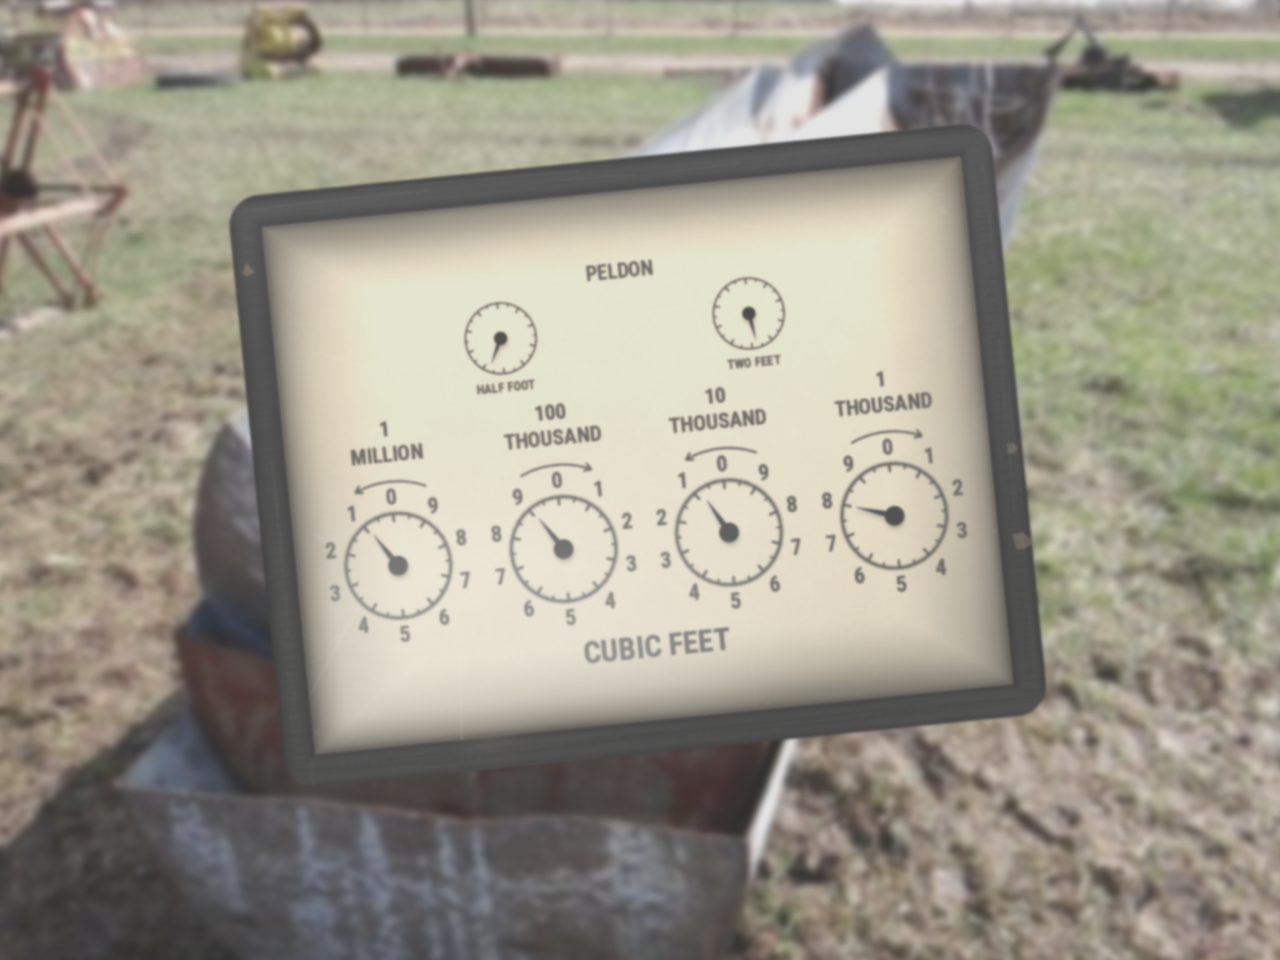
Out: 90800ft³
